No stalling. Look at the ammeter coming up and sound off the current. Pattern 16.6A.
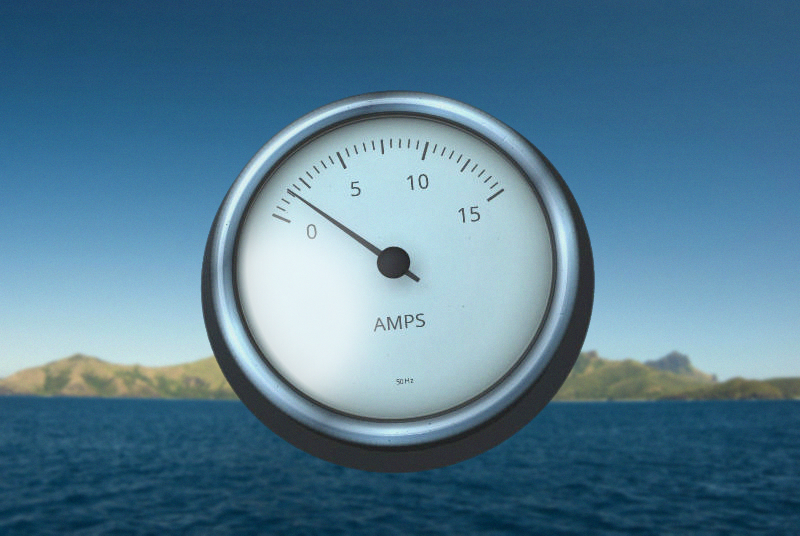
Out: 1.5A
